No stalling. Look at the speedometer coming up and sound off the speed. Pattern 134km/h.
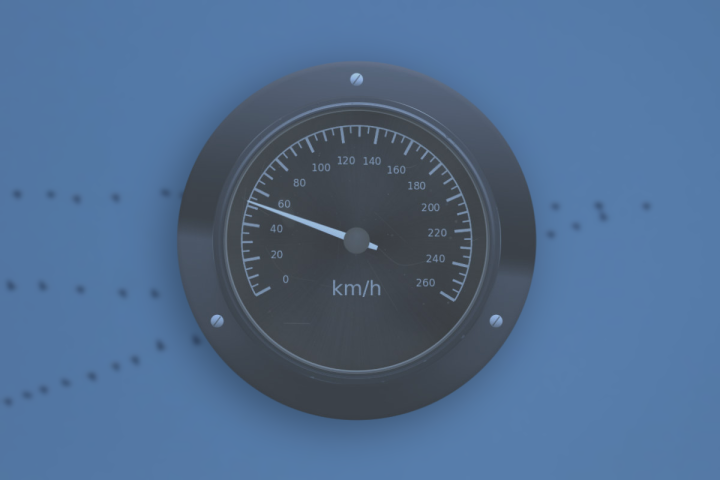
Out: 52.5km/h
